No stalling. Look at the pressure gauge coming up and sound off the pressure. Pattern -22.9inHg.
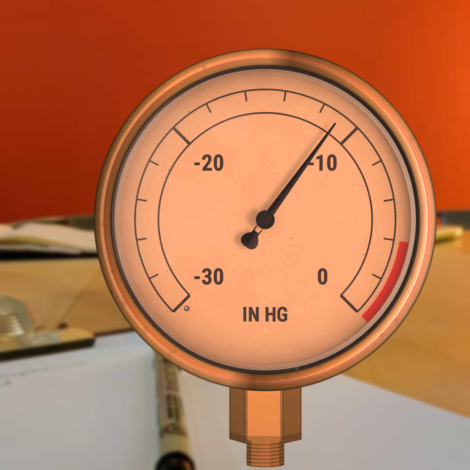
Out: -11inHg
